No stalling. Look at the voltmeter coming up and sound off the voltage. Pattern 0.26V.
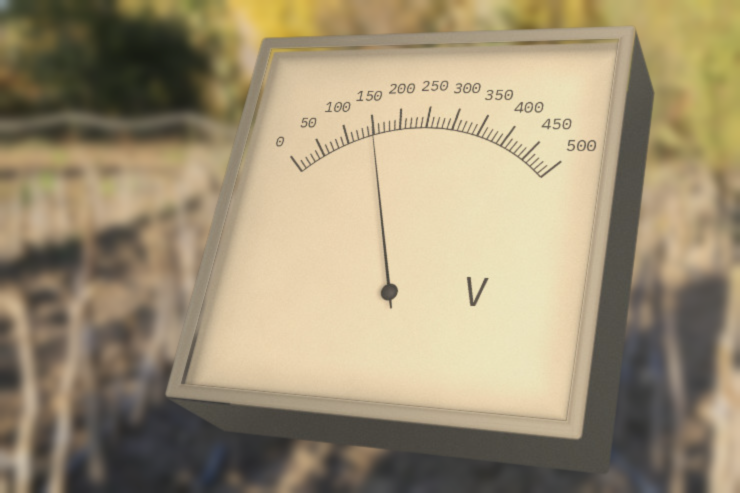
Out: 150V
